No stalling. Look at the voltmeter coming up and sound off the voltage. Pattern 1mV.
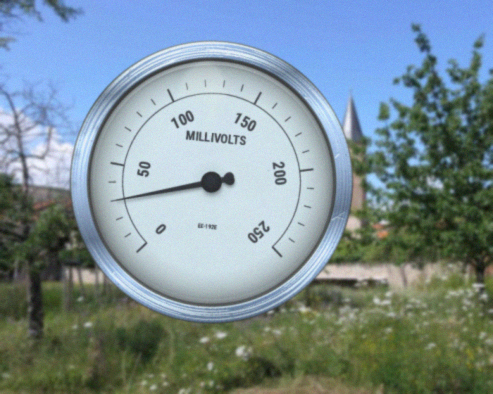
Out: 30mV
